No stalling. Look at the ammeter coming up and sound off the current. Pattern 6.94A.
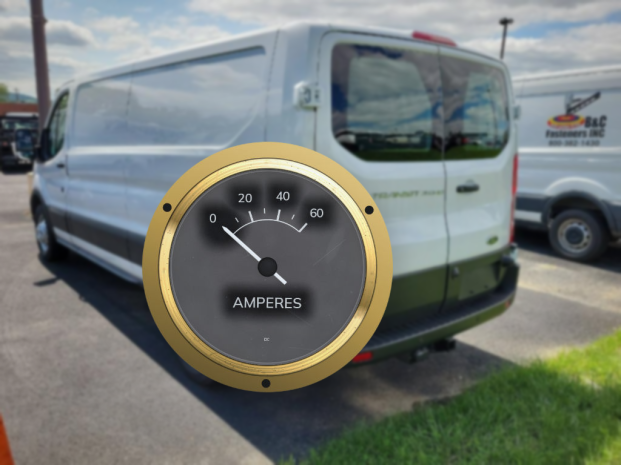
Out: 0A
